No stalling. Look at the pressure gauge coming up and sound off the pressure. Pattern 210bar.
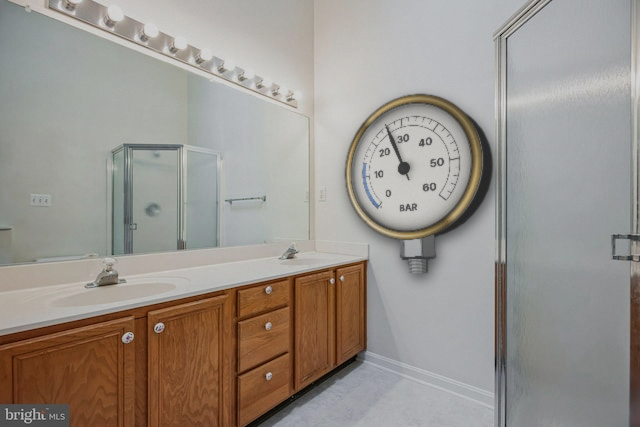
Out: 26bar
